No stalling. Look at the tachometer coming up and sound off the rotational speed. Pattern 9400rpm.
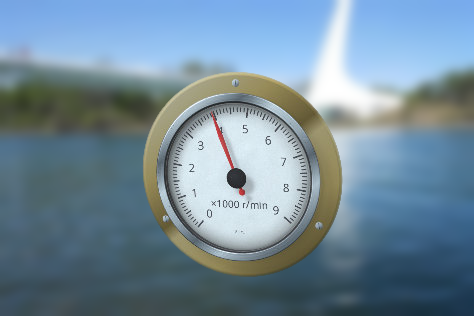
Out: 4000rpm
